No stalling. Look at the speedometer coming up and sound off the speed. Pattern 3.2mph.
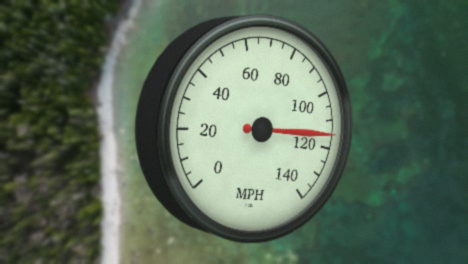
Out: 115mph
